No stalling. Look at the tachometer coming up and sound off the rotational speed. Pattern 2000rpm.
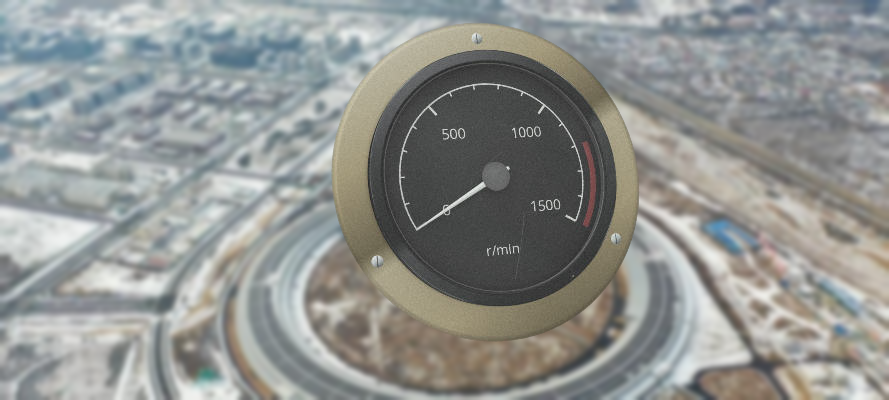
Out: 0rpm
